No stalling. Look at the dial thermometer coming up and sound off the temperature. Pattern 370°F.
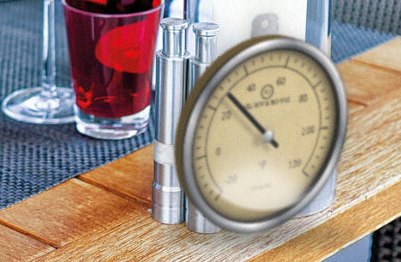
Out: 28°F
